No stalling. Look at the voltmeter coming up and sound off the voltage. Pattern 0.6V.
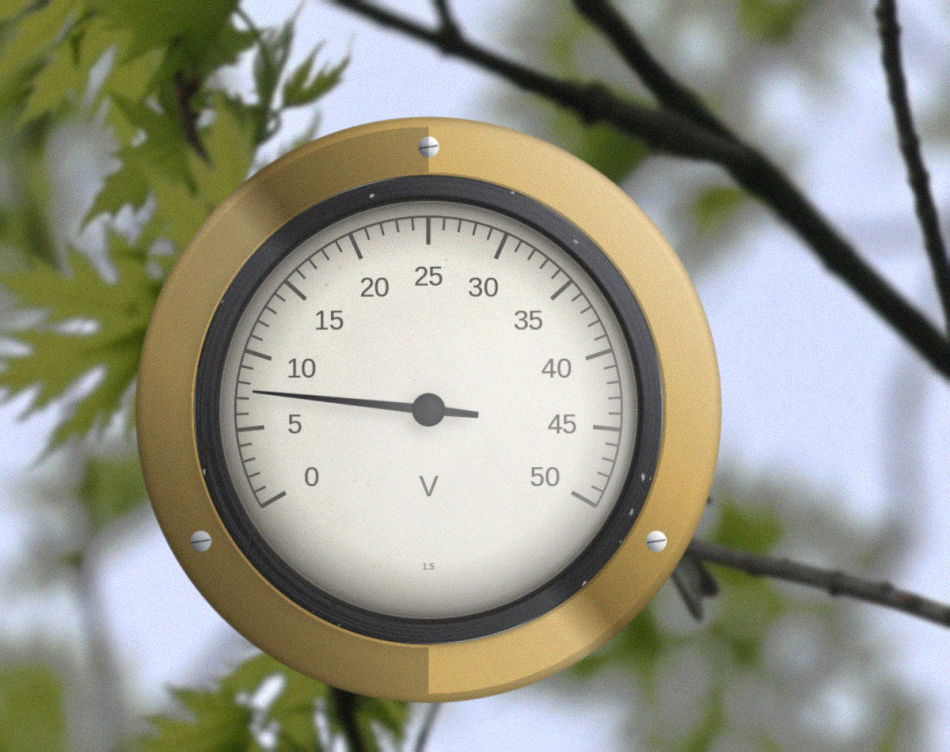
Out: 7.5V
